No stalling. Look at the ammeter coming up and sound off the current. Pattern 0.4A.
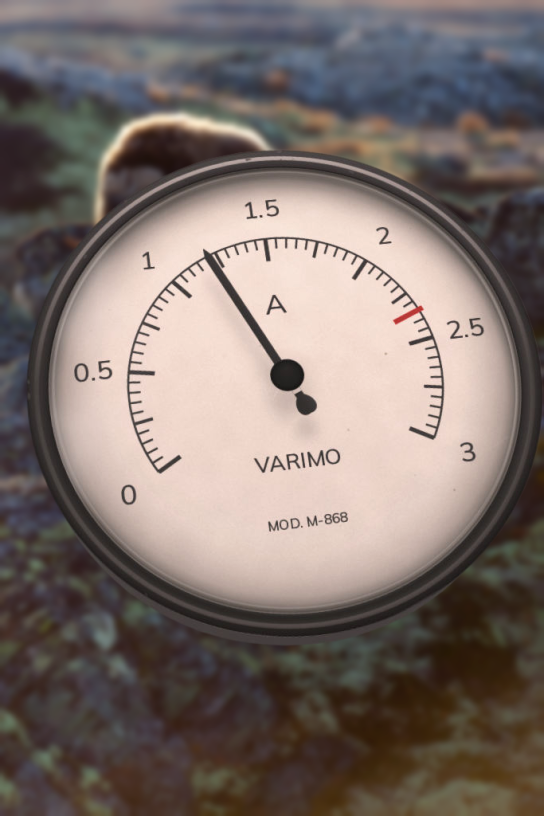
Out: 1.2A
